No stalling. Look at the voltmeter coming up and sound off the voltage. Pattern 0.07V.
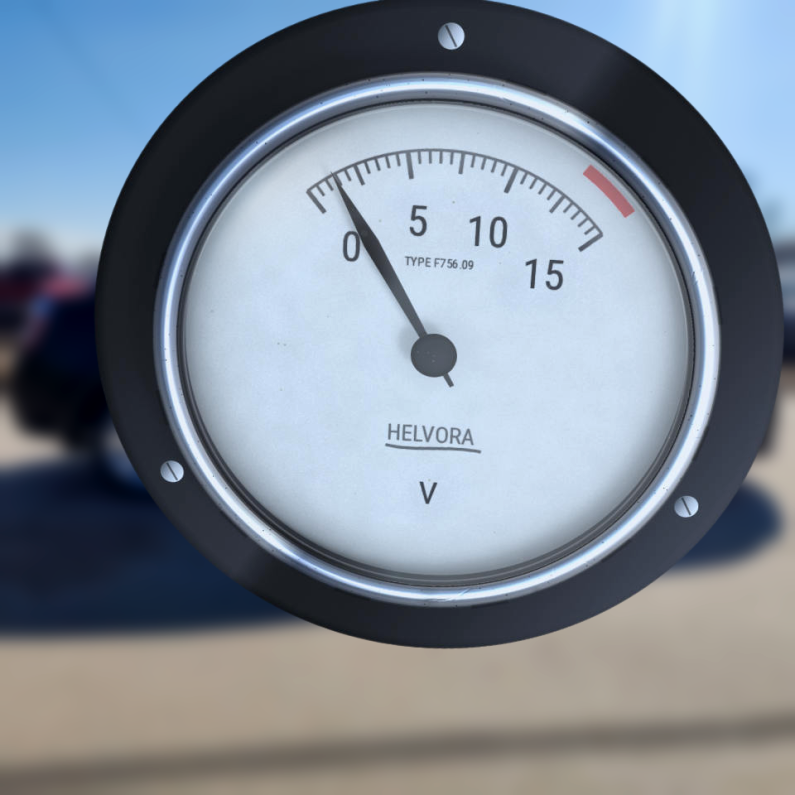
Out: 1.5V
